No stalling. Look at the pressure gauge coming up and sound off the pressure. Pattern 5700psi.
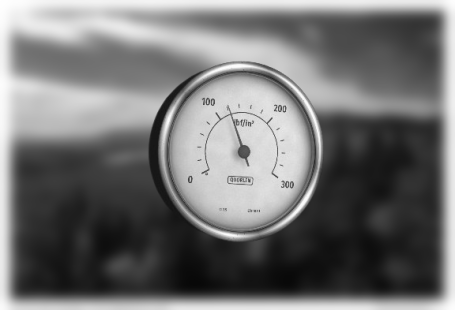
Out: 120psi
